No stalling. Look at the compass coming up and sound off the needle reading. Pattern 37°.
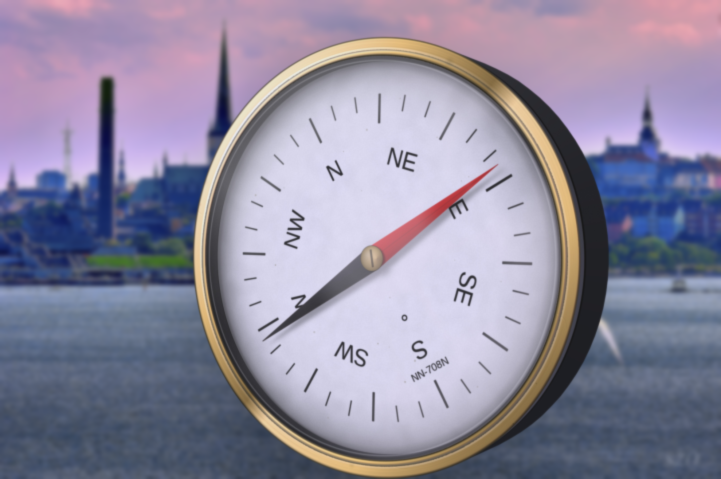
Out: 85°
